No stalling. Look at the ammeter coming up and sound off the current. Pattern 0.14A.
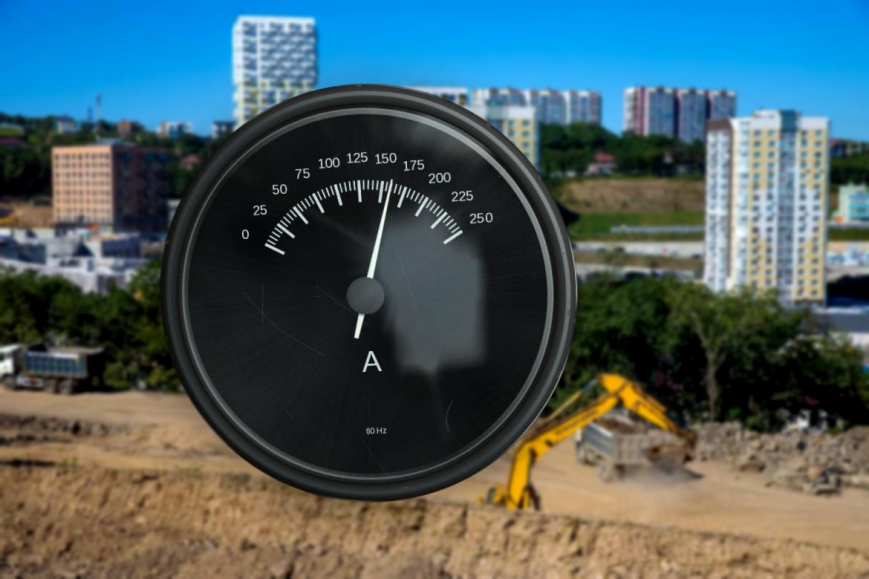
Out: 160A
